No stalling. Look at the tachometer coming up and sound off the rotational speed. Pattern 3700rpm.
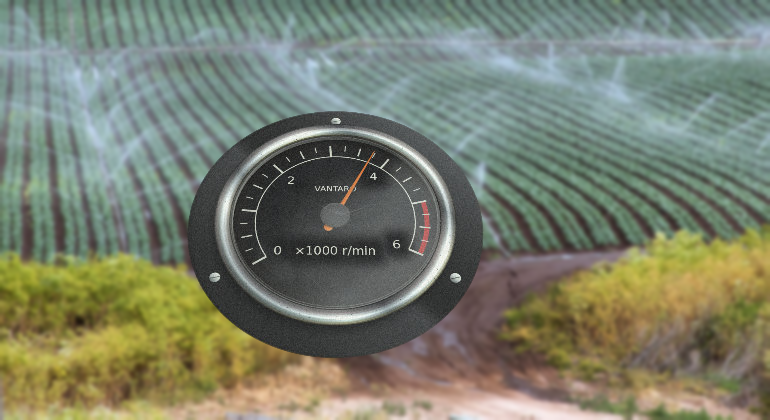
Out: 3750rpm
